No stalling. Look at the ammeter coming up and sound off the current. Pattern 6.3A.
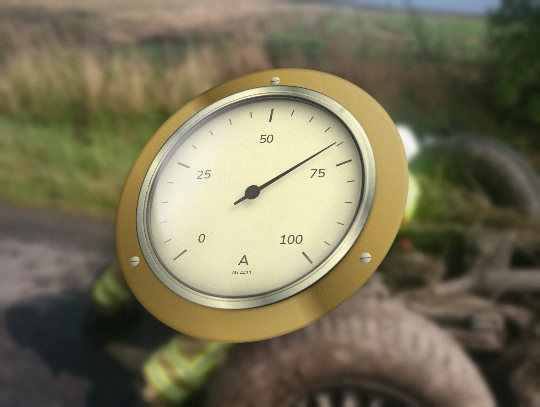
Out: 70A
